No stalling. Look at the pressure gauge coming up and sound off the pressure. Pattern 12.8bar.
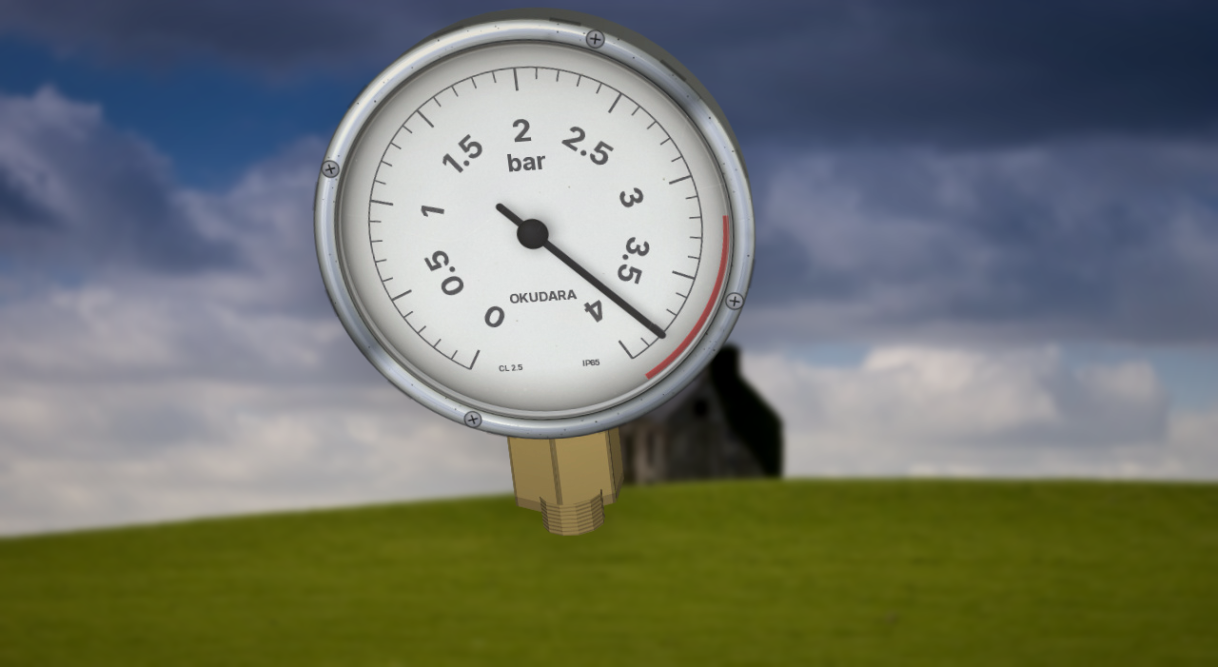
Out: 3.8bar
